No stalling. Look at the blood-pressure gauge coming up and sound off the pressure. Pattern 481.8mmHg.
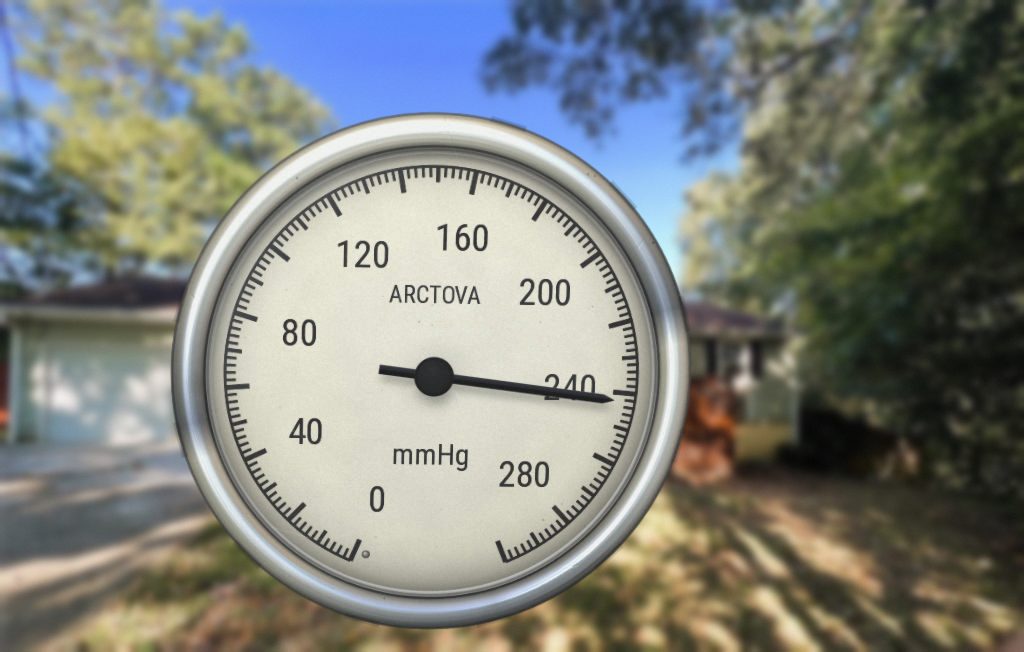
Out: 242mmHg
